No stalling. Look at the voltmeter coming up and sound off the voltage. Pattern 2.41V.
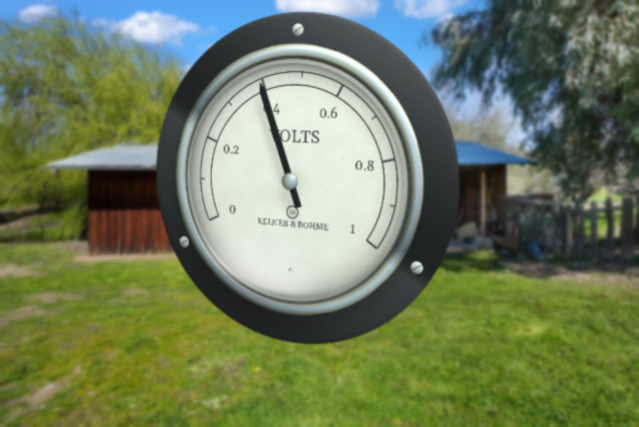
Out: 0.4V
